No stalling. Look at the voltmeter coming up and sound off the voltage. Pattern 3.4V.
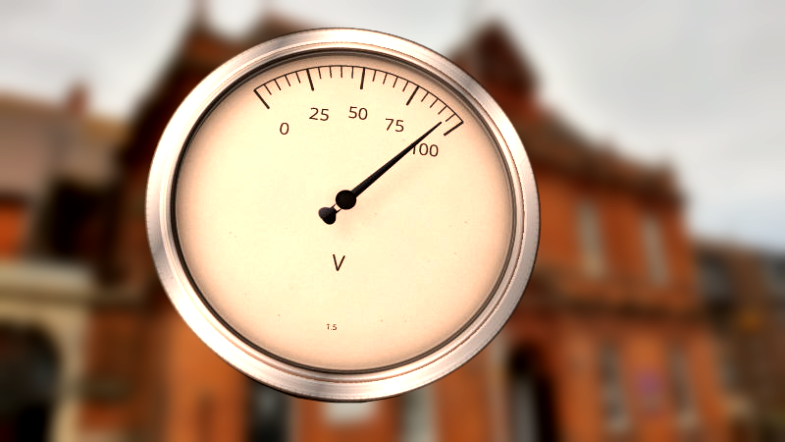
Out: 95V
